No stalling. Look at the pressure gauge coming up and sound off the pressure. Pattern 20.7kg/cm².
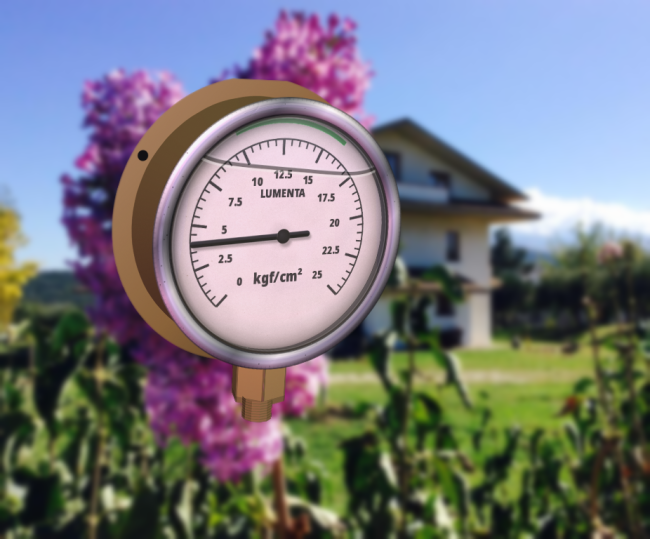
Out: 4kg/cm²
